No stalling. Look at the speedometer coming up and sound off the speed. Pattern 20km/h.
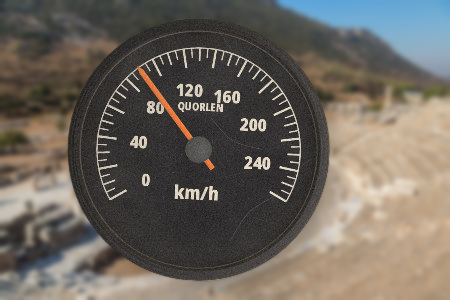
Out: 90km/h
